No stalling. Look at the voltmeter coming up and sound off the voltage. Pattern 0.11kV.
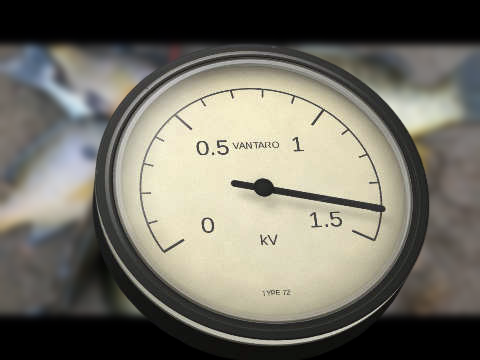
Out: 1.4kV
